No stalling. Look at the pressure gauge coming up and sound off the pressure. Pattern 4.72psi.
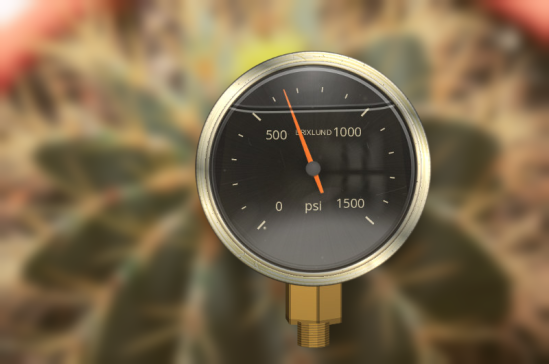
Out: 650psi
